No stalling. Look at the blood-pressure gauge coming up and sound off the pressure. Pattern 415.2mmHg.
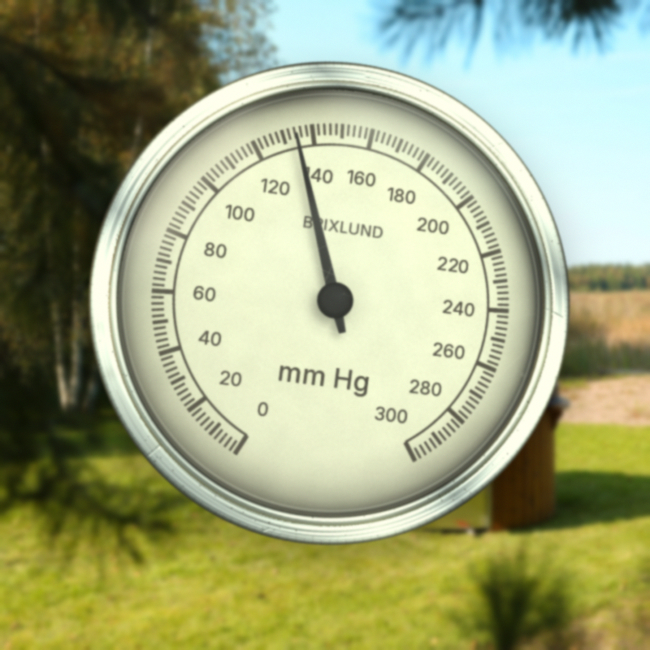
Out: 134mmHg
